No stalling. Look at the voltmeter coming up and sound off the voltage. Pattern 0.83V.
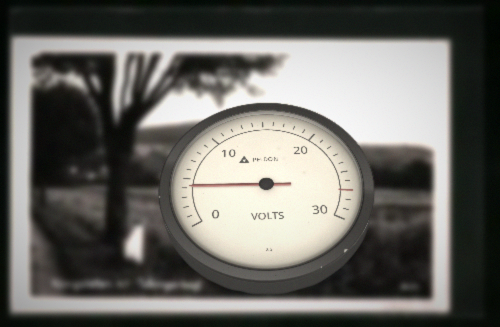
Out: 4V
